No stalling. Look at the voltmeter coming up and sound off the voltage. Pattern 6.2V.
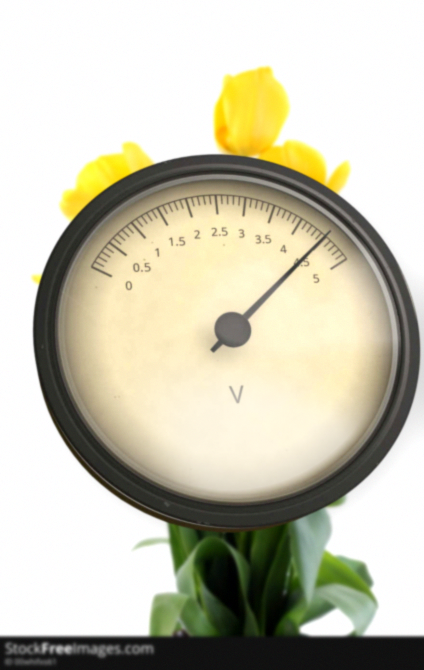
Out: 4.5V
